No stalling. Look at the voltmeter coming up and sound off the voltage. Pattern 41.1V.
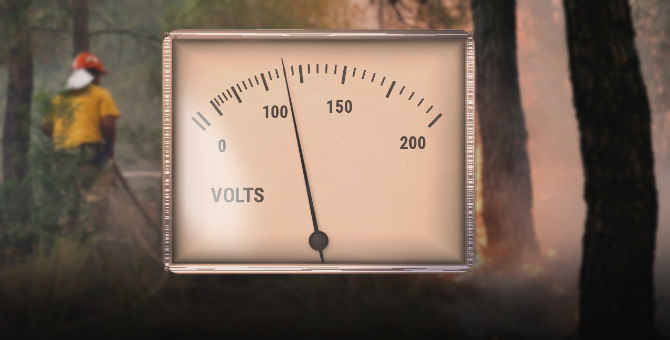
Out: 115V
